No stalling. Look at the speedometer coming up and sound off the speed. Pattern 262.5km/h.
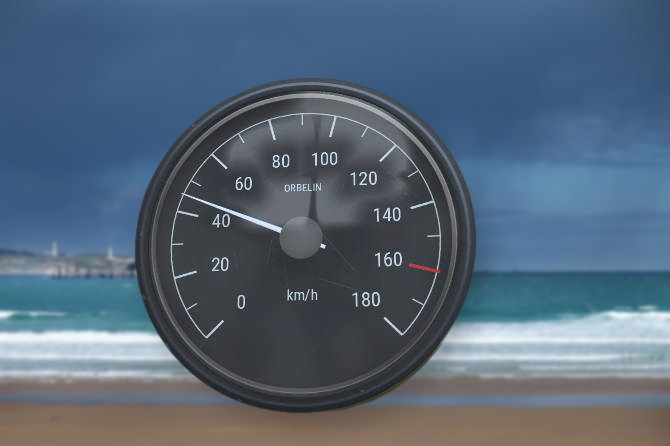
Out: 45km/h
